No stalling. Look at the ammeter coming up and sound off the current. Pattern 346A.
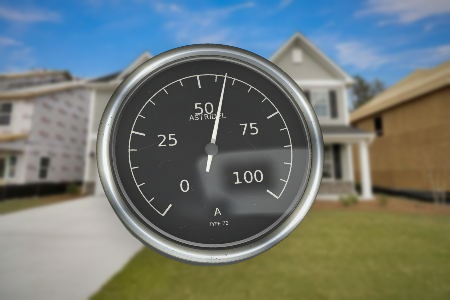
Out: 57.5A
